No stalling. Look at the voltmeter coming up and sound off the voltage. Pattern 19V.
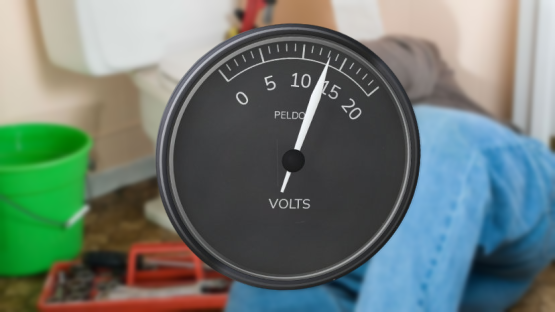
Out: 13V
